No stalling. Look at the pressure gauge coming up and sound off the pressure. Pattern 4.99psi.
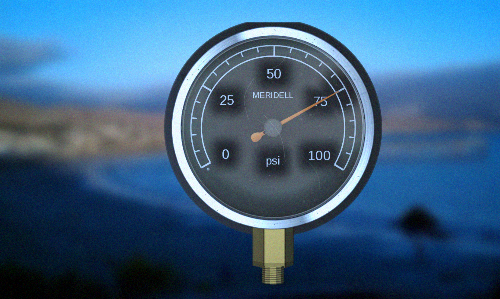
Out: 75psi
